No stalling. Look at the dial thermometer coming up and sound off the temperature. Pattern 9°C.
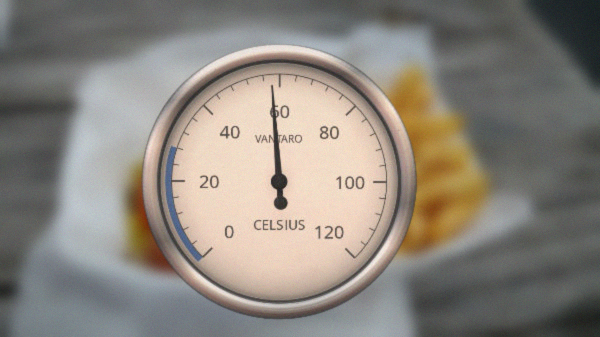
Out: 58°C
